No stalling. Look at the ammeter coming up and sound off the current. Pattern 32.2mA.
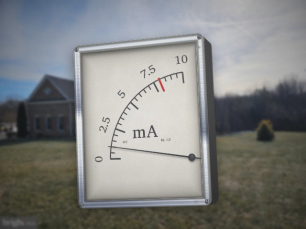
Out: 1mA
